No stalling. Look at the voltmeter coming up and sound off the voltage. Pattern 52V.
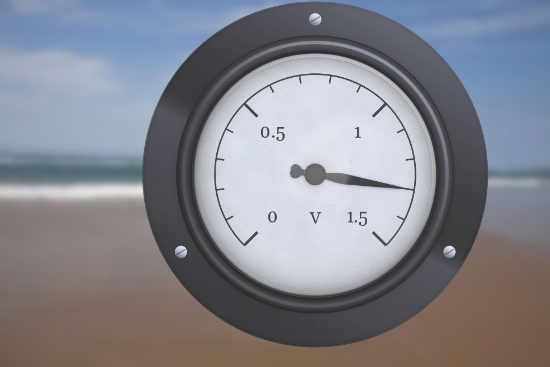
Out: 1.3V
